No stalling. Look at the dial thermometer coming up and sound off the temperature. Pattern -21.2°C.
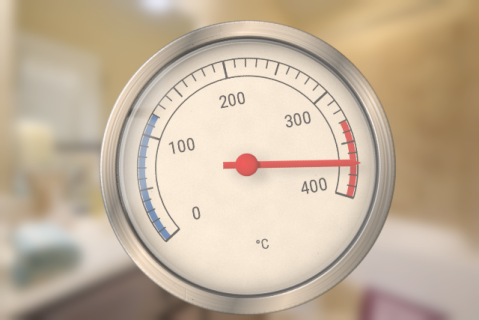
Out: 370°C
